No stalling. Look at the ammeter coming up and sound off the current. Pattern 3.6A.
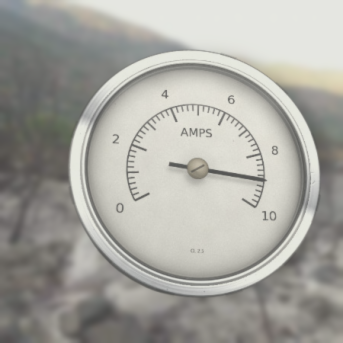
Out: 9A
